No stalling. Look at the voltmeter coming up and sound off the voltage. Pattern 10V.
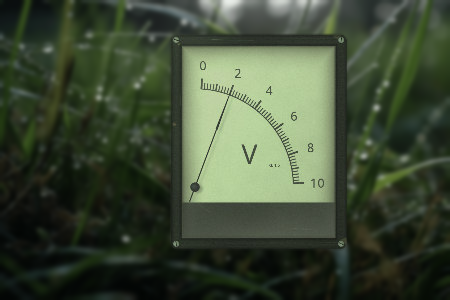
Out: 2V
